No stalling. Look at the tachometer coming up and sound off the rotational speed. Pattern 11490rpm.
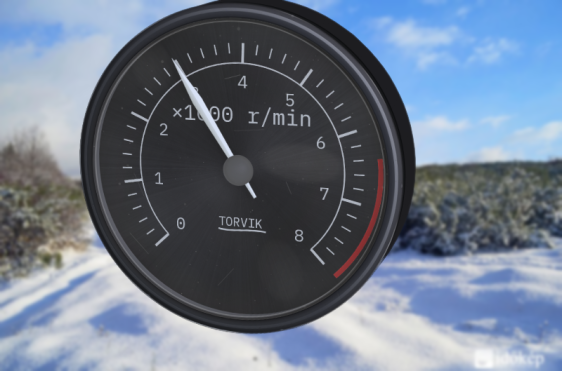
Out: 3000rpm
